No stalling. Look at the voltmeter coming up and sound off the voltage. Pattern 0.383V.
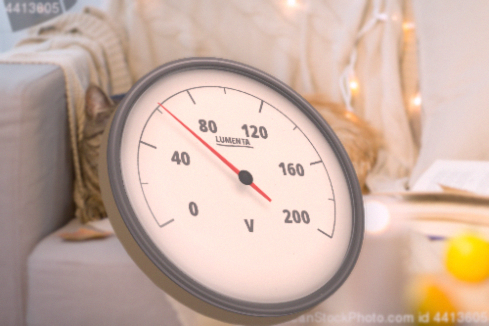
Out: 60V
